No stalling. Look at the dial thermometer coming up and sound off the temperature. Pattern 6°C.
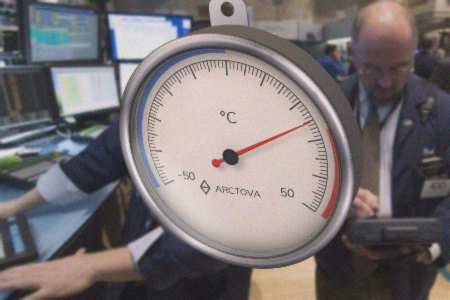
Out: 25°C
